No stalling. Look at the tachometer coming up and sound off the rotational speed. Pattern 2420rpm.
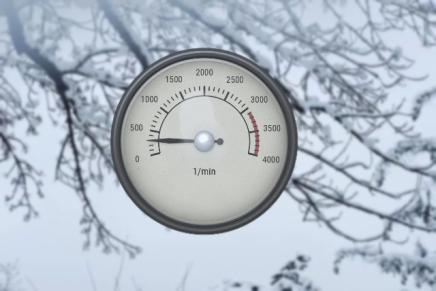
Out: 300rpm
